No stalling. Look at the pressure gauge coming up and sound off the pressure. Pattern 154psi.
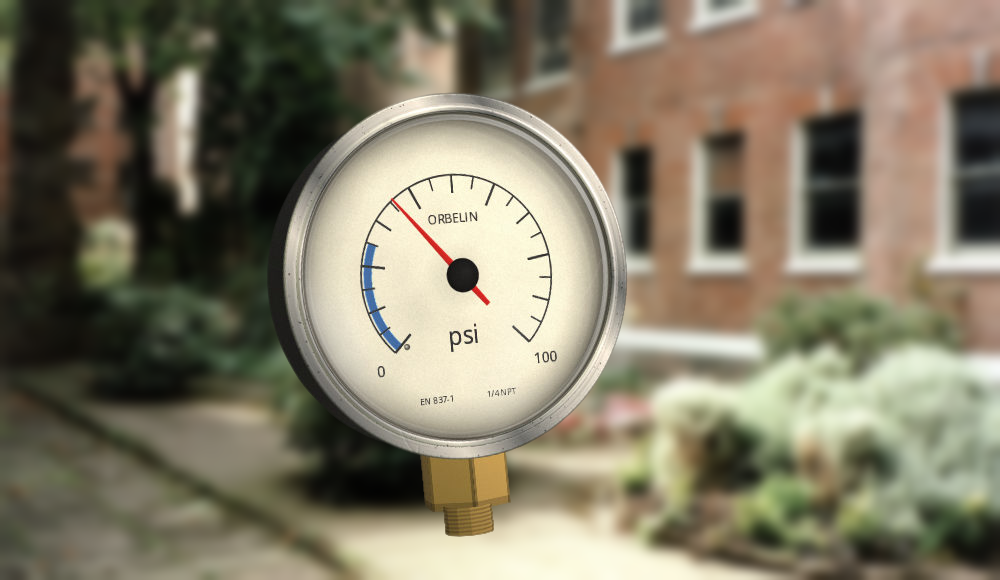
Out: 35psi
